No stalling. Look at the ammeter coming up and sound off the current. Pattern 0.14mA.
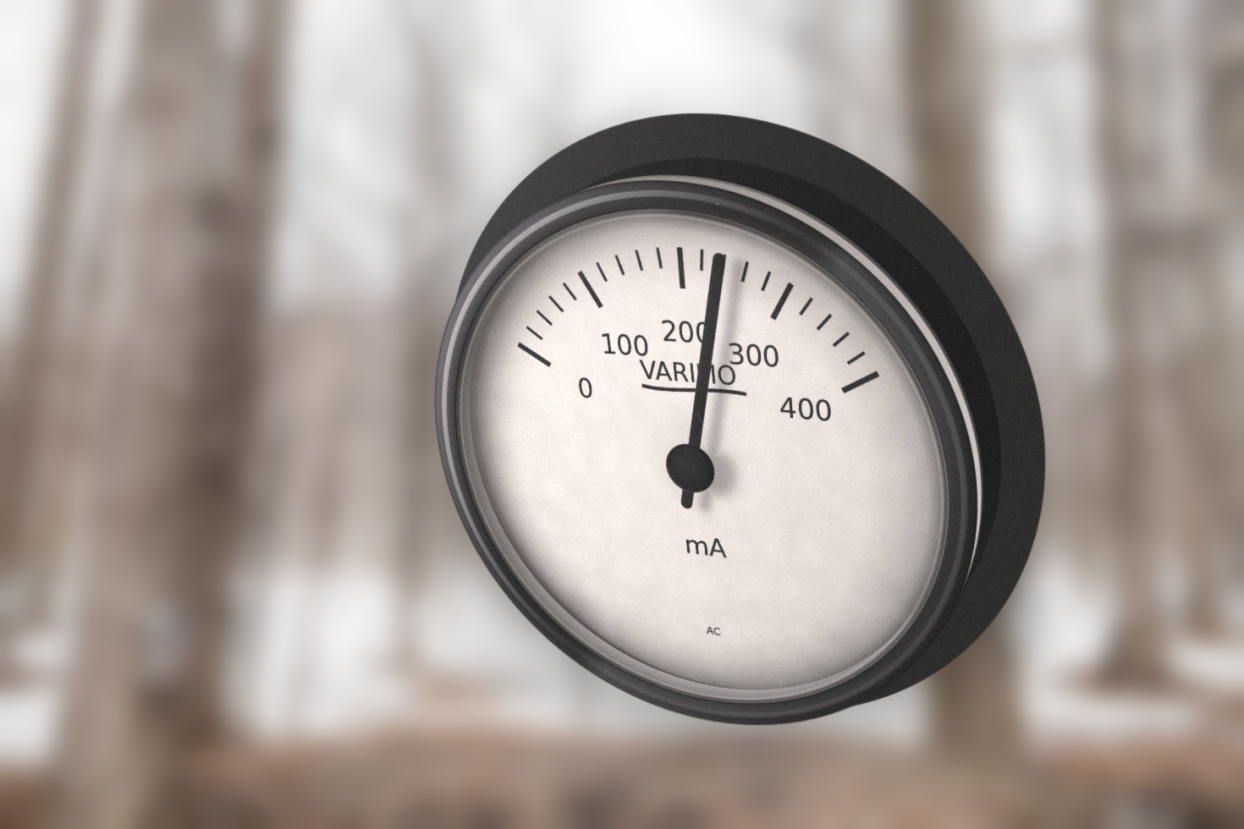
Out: 240mA
